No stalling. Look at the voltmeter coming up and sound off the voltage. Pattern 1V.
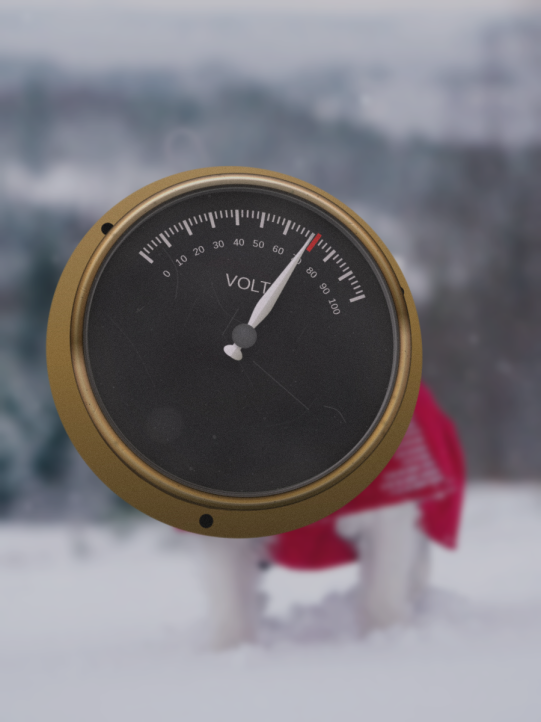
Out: 70V
